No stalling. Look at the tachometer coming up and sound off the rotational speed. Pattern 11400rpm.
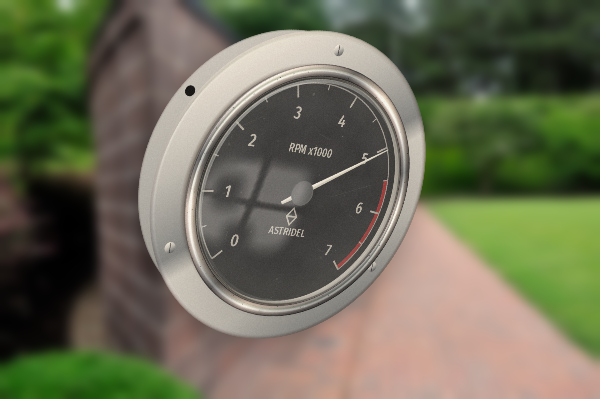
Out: 5000rpm
